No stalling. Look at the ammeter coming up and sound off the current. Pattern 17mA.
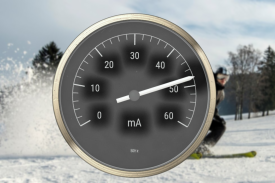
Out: 48mA
